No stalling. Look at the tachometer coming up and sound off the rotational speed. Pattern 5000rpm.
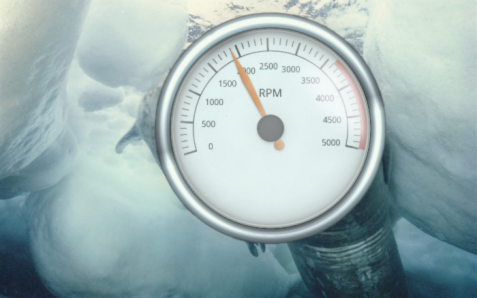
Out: 1900rpm
